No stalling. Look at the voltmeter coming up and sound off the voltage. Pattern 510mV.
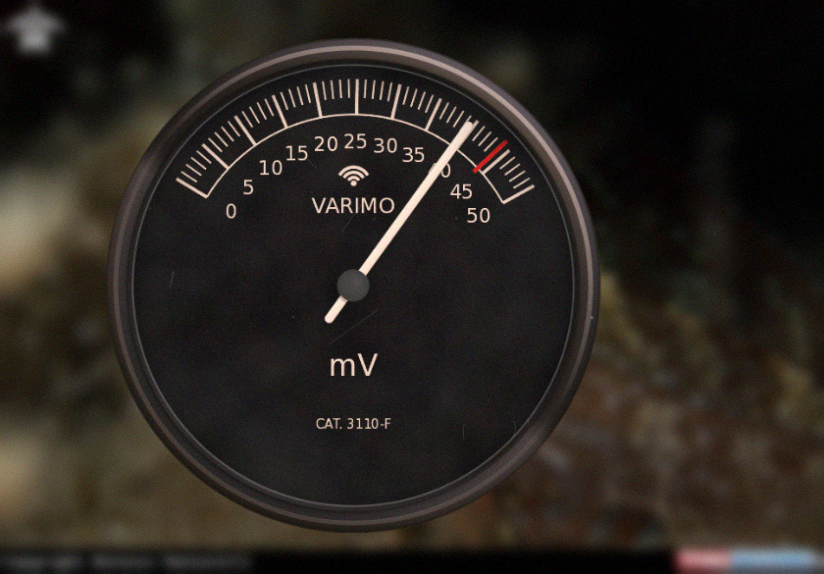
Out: 39.5mV
